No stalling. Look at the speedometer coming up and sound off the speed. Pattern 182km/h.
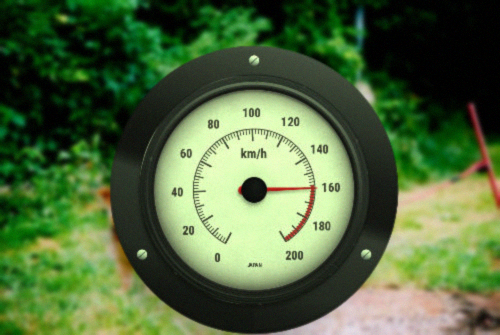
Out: 160km/h
